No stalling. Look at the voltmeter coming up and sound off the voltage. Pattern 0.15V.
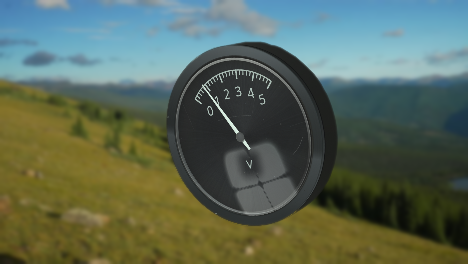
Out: 1V
